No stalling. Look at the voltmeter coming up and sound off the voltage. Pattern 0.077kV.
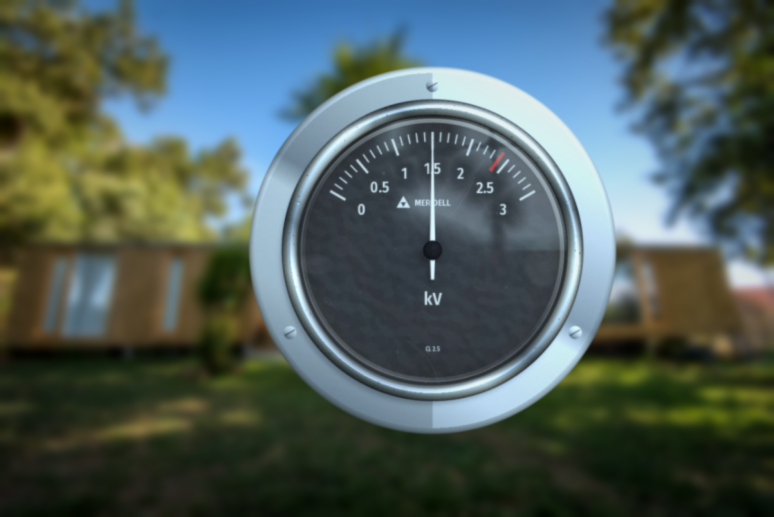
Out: 1.5kV
